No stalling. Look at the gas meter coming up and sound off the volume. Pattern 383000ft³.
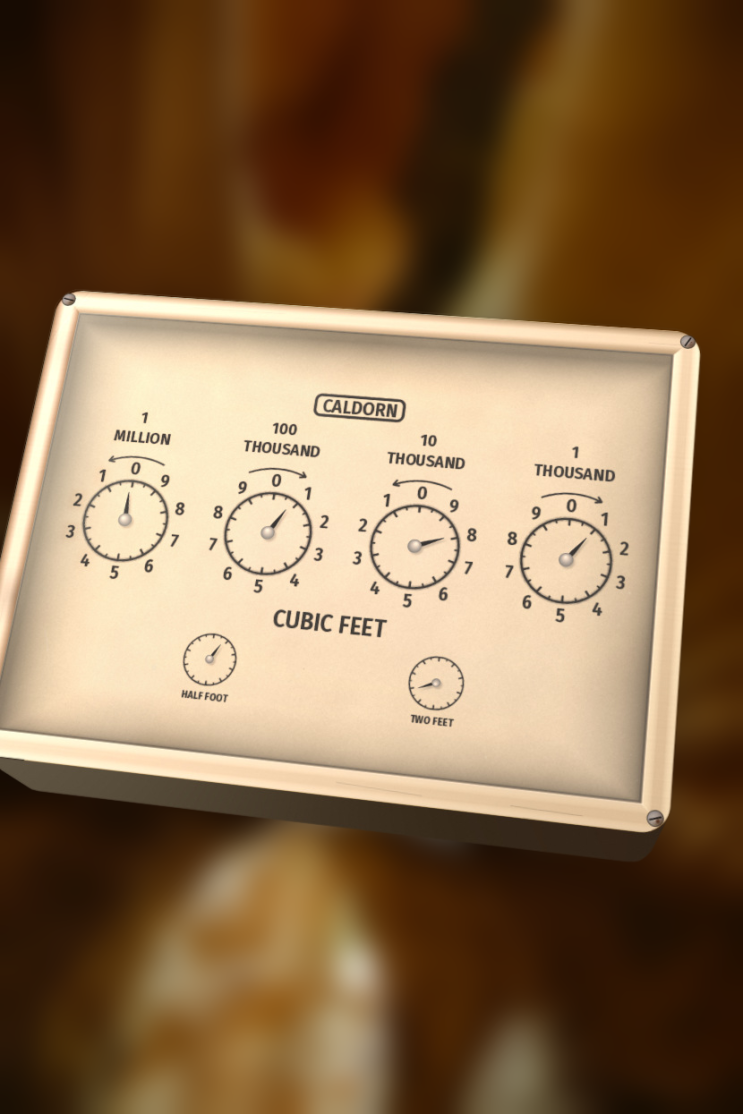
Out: 8100ft³
